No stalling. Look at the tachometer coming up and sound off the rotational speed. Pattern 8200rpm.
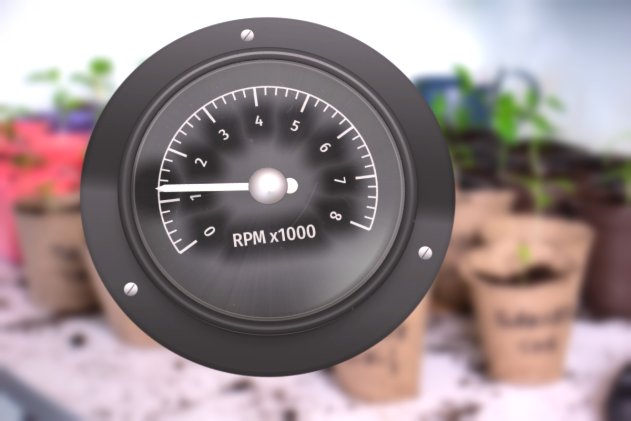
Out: 1200rpm
